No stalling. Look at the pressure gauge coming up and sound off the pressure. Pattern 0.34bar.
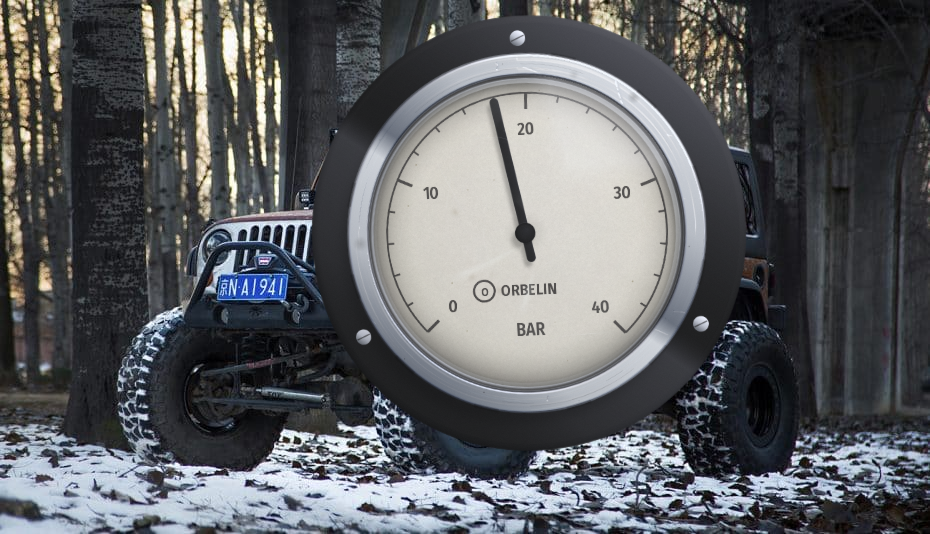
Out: 18bar
